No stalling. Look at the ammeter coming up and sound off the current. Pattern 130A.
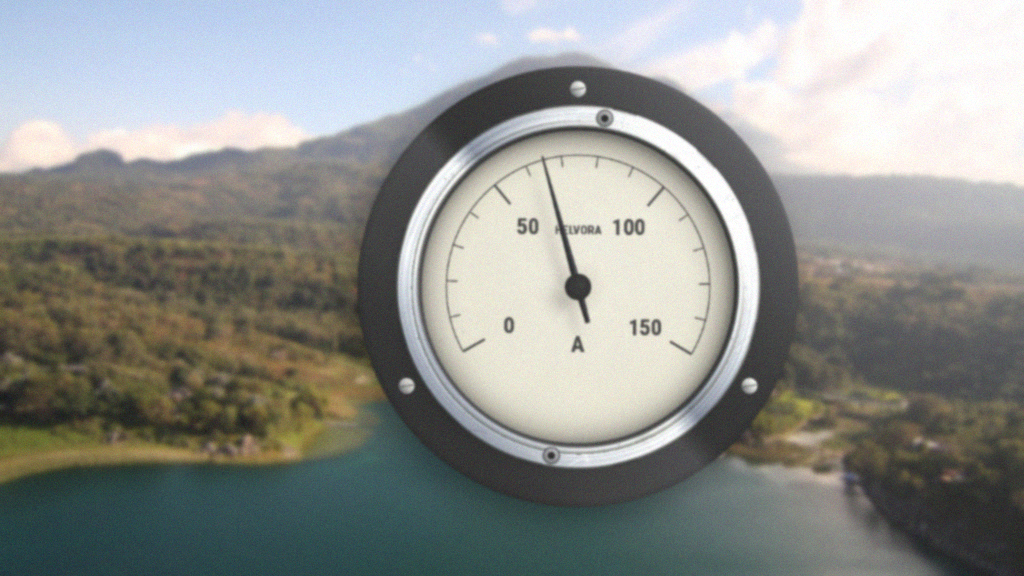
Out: 65A
